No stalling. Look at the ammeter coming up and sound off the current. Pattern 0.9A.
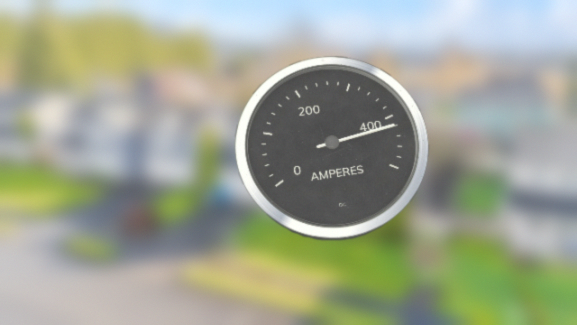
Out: 420A
